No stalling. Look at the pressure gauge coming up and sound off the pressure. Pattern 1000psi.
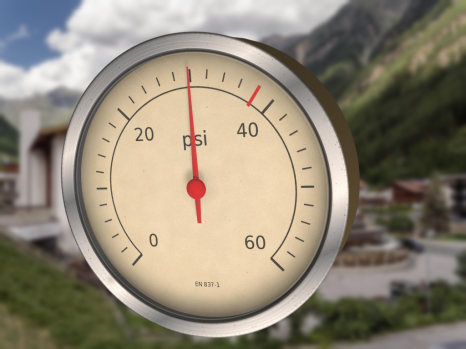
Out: 30psi
